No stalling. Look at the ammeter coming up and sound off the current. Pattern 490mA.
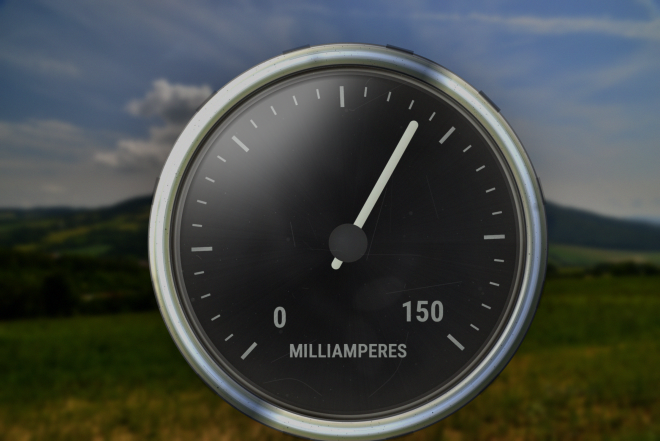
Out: 92.5mA
